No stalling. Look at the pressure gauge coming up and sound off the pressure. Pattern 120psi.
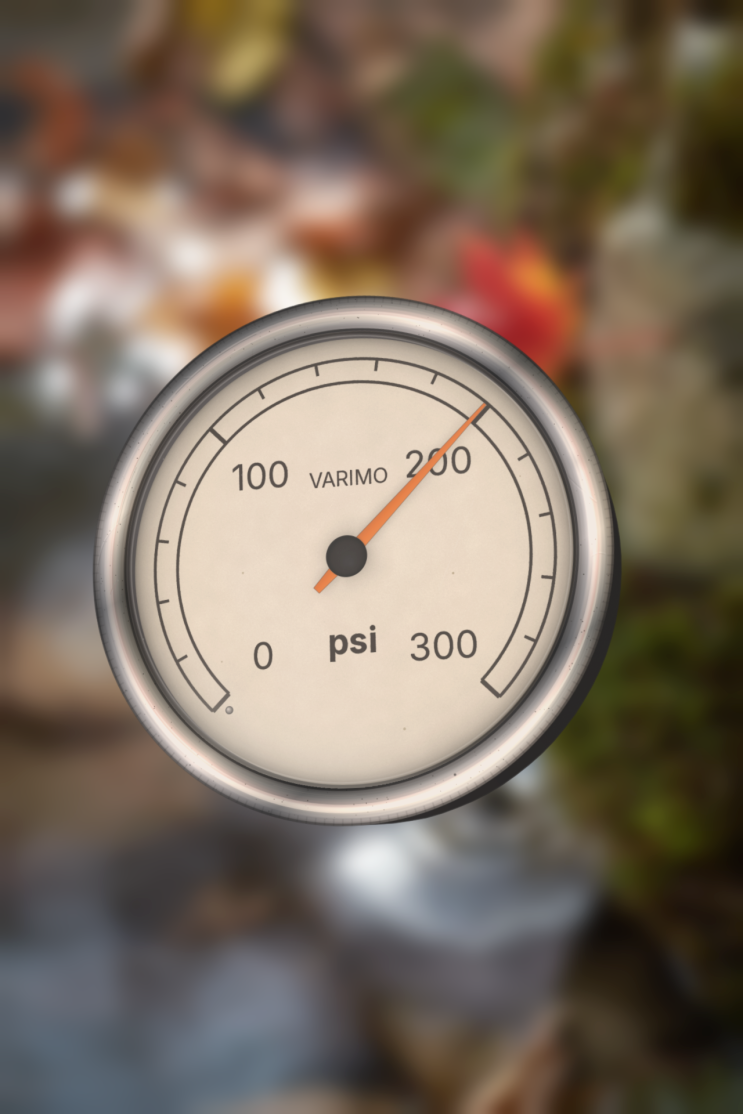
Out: 200psi
